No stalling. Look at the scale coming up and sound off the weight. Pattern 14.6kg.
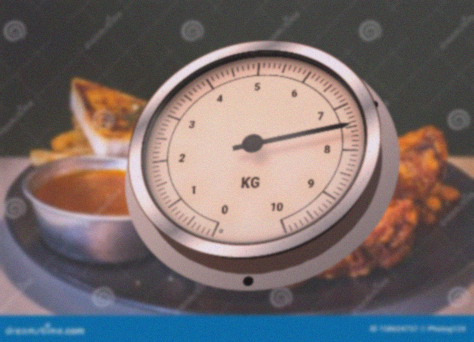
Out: 7.5kg
